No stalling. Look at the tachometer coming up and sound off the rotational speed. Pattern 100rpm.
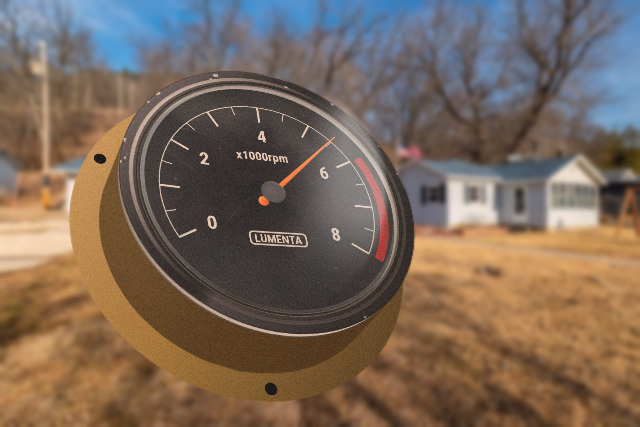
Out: 5500rpm
